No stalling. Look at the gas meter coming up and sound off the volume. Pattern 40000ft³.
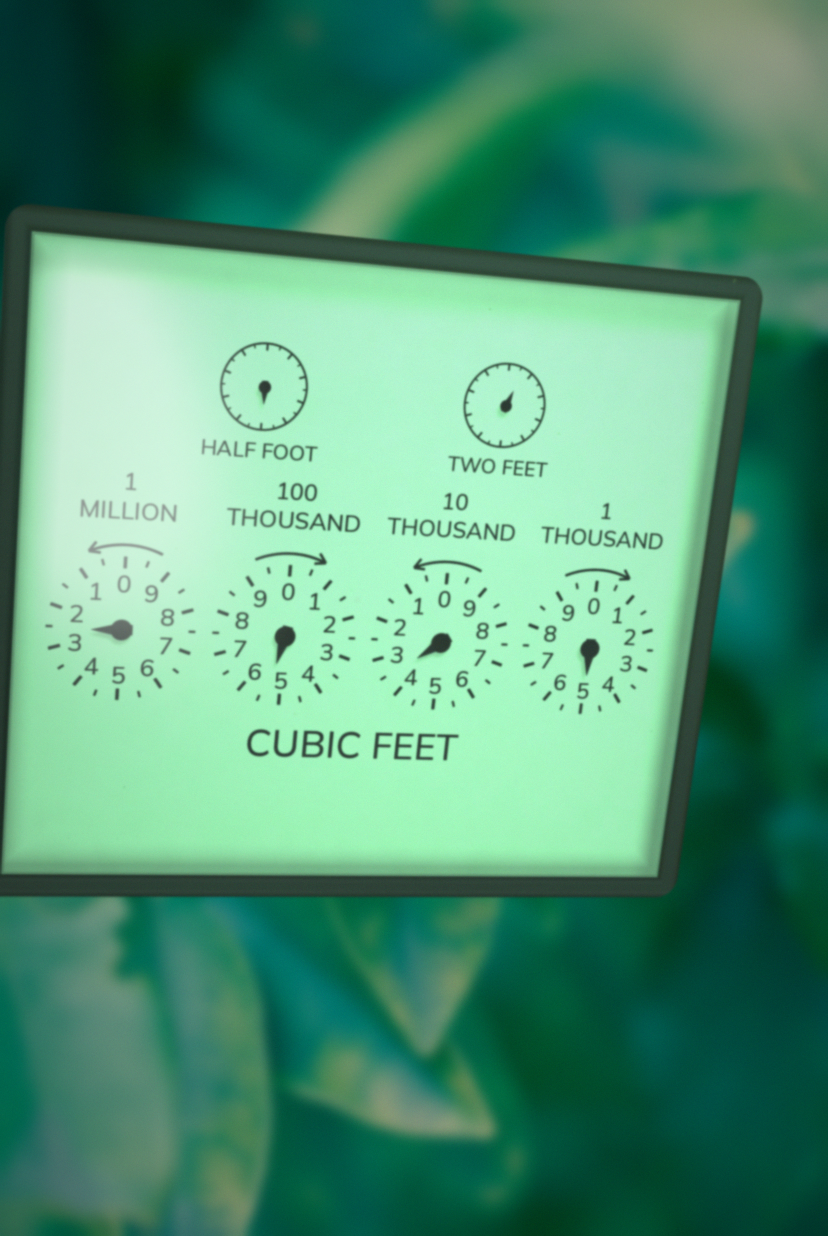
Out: 253500ft³
